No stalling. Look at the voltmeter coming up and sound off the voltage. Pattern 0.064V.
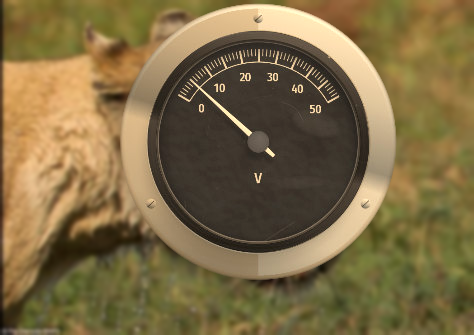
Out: 5V
